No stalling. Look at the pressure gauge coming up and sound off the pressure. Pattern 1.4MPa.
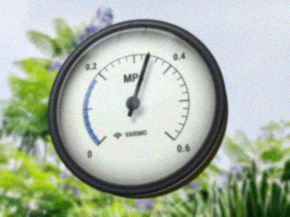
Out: 0.34MPa
